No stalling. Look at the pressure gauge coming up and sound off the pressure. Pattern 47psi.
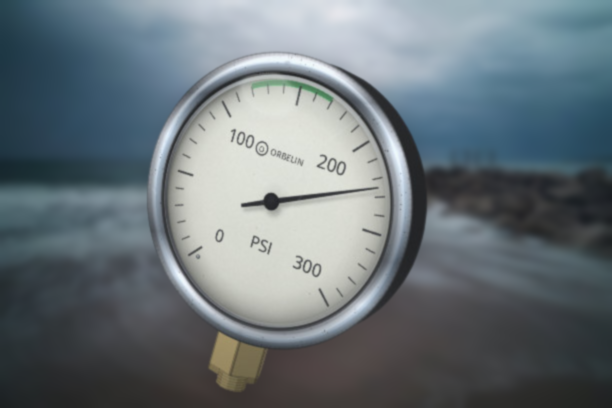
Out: 225psi
